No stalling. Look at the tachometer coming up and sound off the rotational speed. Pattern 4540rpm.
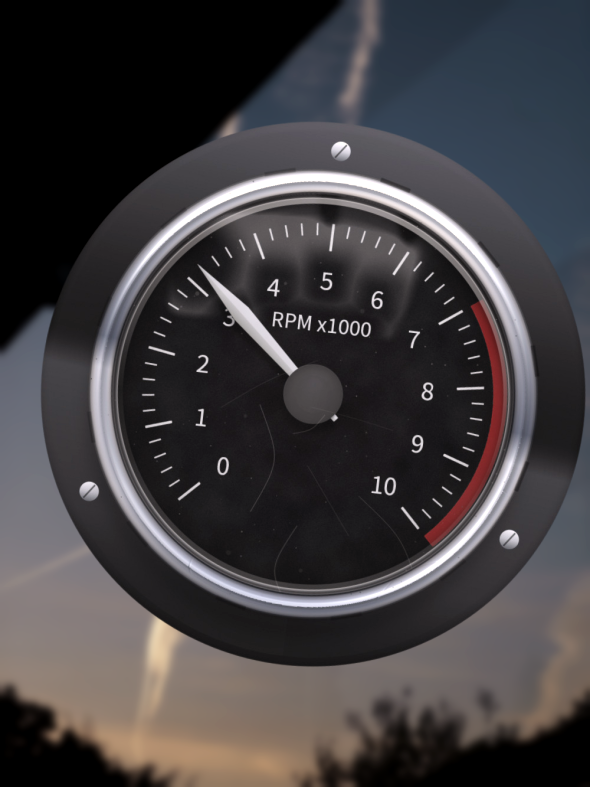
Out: 3200rpm
